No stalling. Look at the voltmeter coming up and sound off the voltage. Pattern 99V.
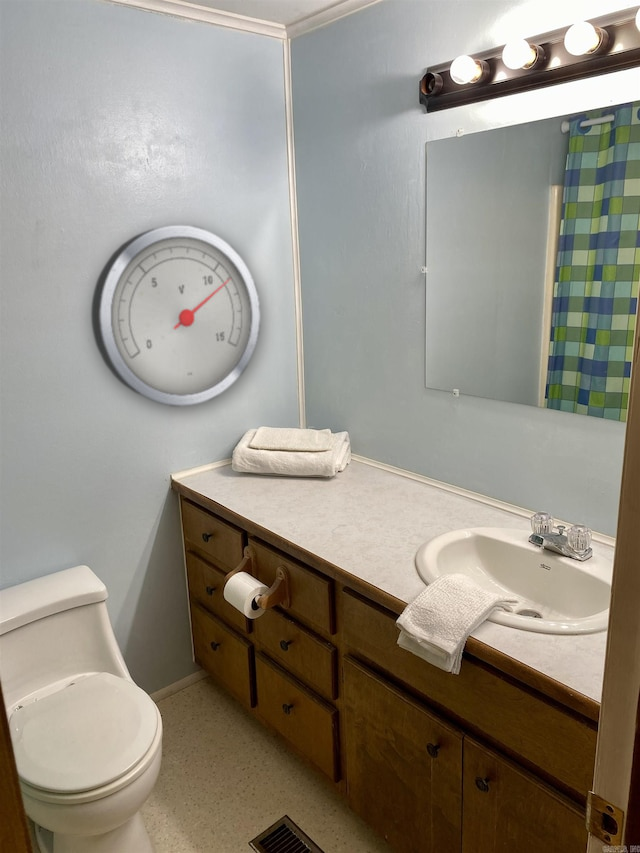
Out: 11V
